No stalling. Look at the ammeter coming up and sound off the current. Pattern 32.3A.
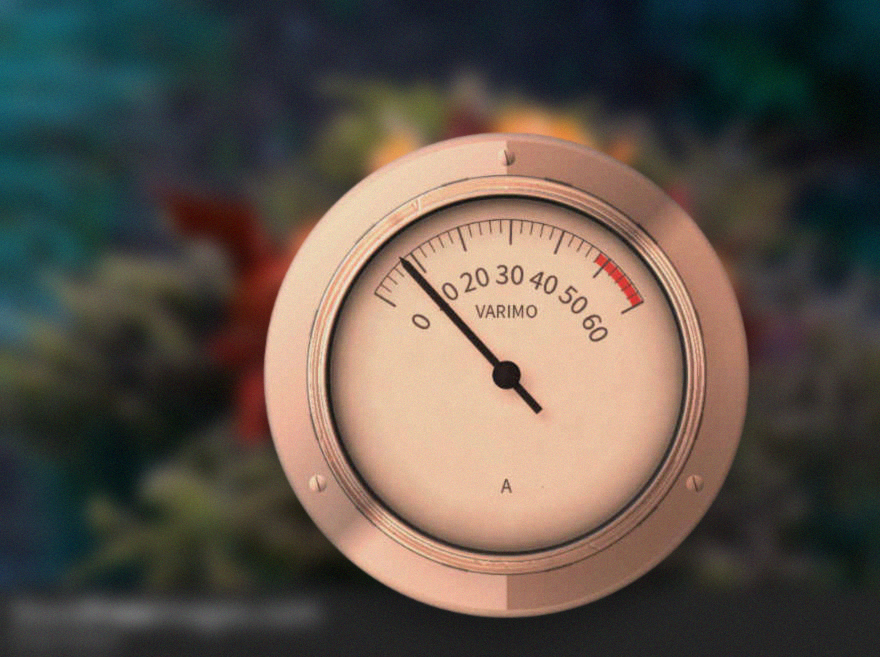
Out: 8A
